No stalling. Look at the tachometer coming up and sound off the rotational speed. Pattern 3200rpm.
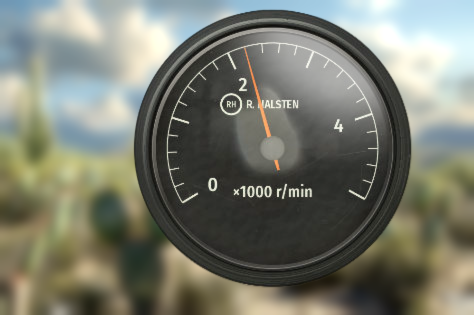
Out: 2200rpm
